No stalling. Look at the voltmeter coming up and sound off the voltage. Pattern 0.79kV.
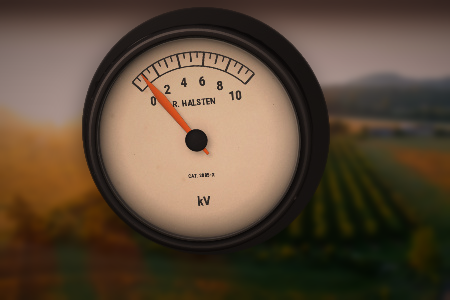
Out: 1kV
